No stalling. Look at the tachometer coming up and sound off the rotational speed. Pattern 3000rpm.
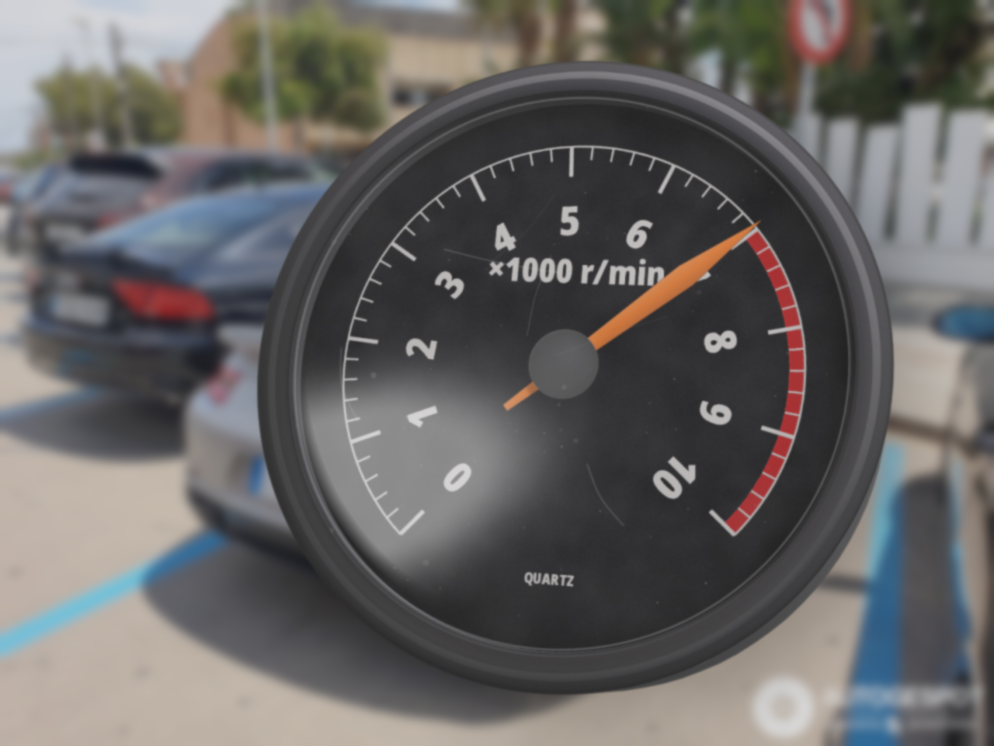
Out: 7000rpm
